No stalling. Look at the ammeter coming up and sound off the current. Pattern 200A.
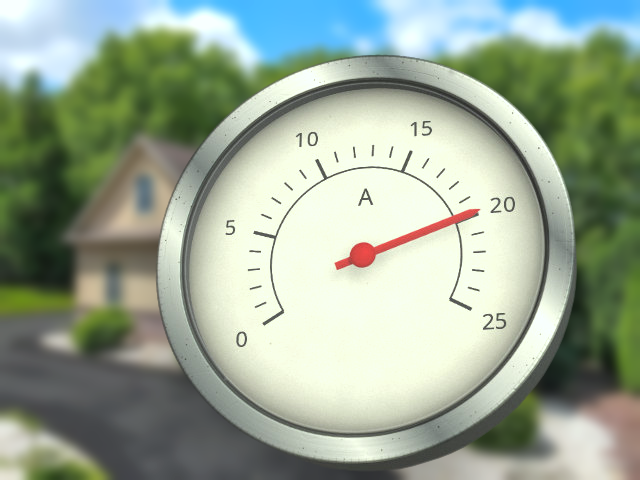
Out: 20A
